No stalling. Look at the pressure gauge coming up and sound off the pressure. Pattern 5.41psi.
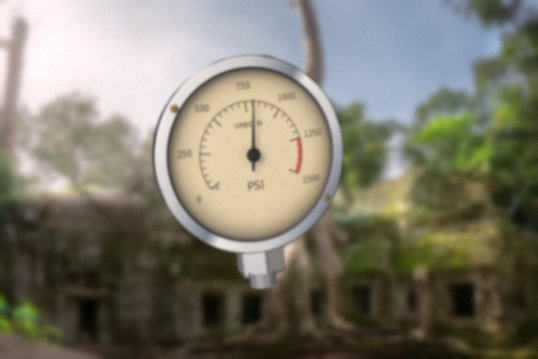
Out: 800psi
